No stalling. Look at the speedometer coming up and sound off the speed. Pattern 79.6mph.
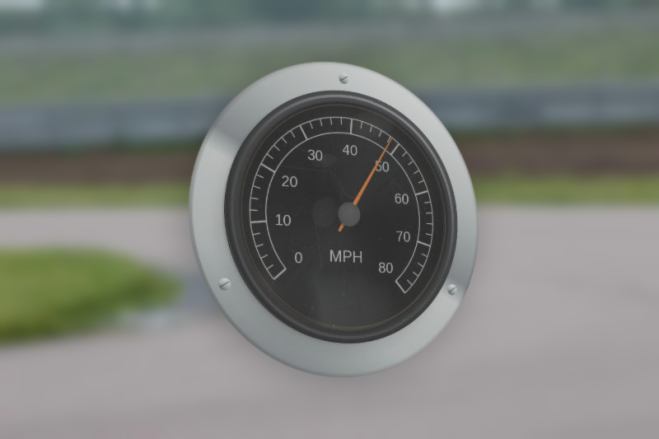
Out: 48mph
